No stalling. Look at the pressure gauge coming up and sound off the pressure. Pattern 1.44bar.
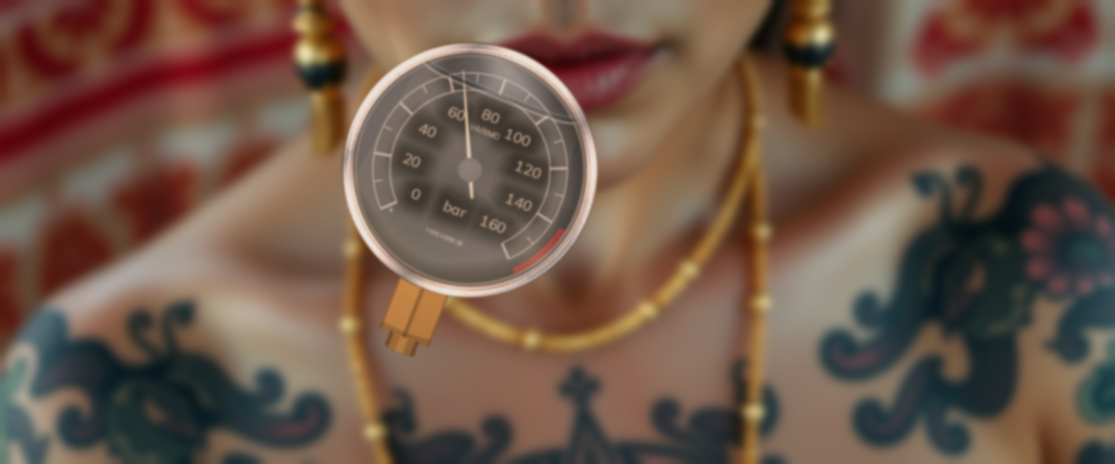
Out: 65bar
